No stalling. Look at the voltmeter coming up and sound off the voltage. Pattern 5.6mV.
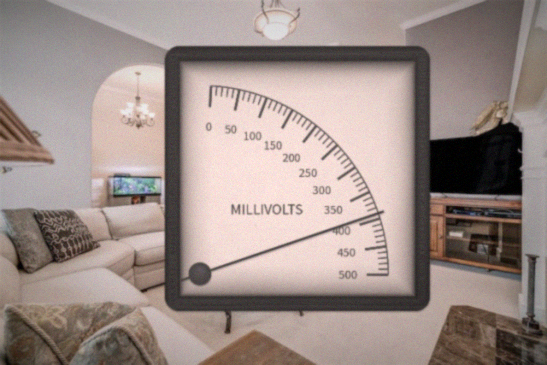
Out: 390mV
